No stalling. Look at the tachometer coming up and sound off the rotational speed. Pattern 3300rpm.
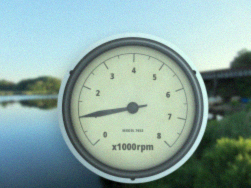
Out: 1000rpm
